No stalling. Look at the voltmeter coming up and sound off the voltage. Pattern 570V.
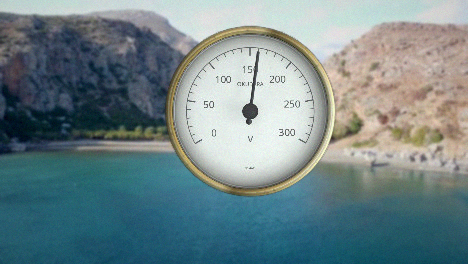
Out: 160V
